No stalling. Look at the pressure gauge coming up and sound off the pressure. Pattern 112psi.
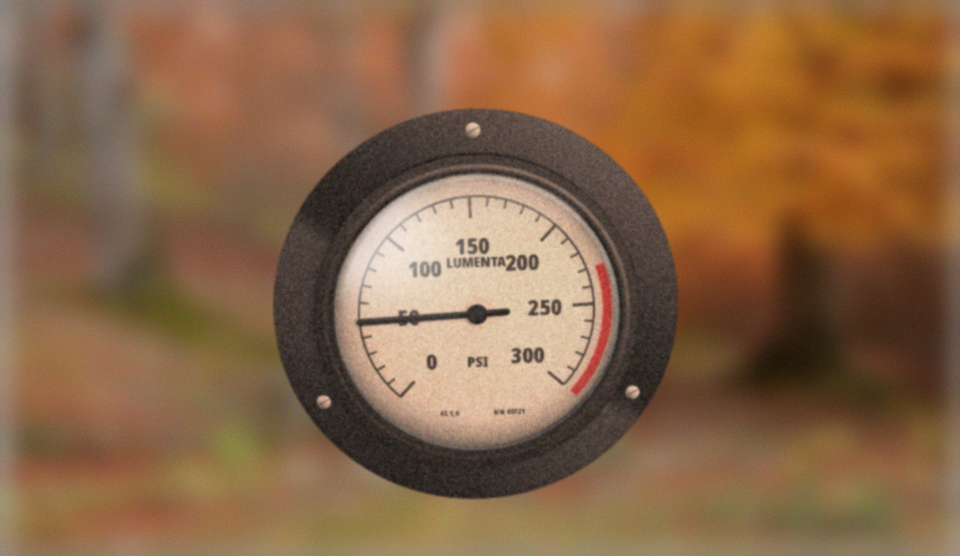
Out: 50psi
